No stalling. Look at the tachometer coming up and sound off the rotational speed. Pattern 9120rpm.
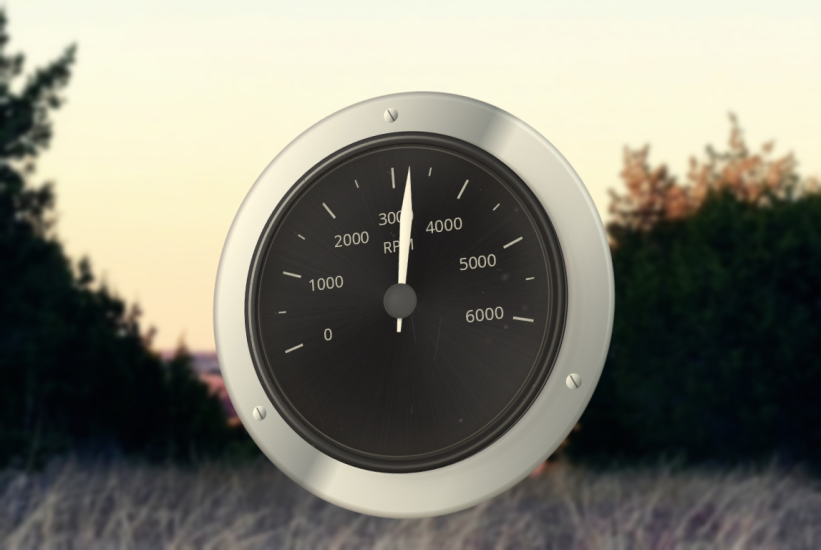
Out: 3250rpm
